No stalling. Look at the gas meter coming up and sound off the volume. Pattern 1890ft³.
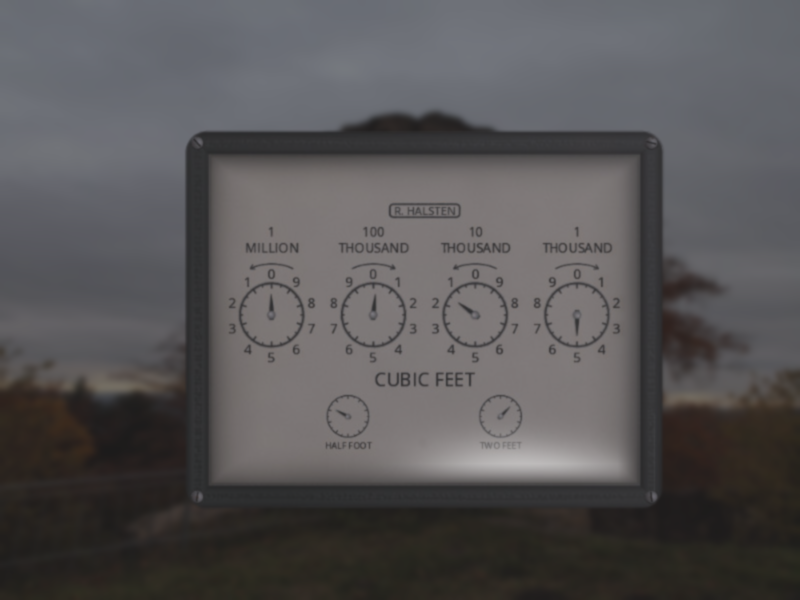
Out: 1500ft³
